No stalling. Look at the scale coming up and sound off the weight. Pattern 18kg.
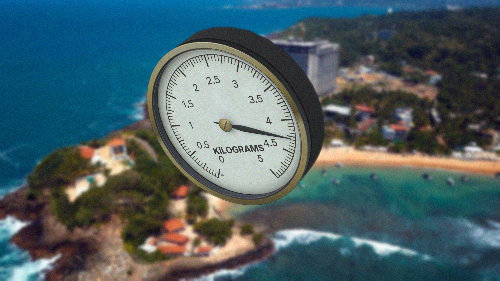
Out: 4.25kg
